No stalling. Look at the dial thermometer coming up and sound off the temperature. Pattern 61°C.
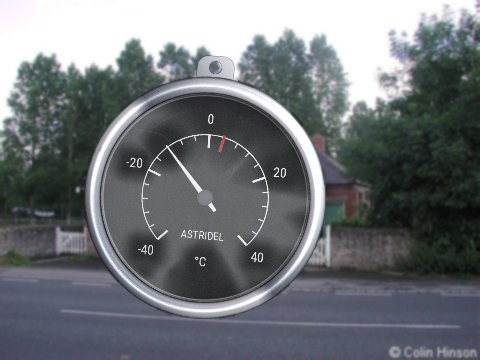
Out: -12°C
